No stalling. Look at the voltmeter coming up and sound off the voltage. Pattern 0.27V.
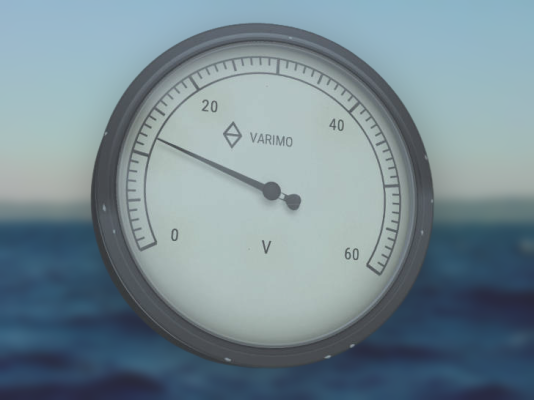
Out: 12V
